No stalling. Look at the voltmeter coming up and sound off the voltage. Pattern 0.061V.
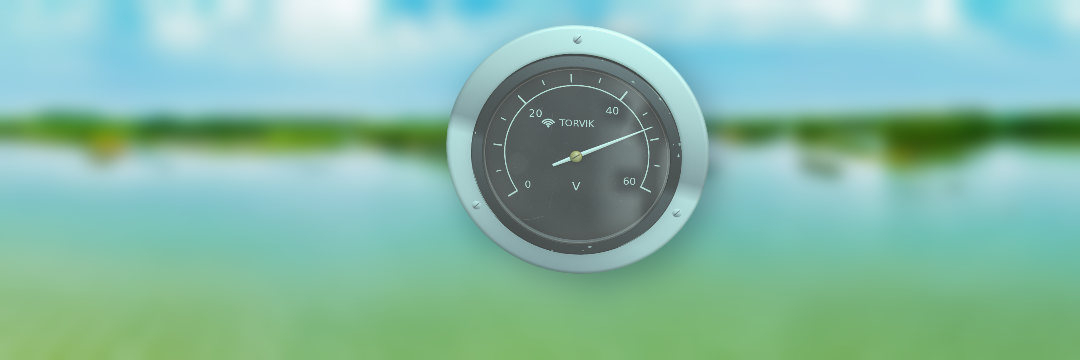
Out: 47.5V
